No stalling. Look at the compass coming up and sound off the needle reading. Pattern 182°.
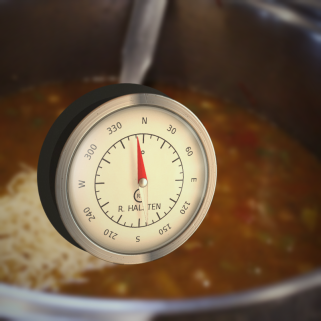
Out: 350°
